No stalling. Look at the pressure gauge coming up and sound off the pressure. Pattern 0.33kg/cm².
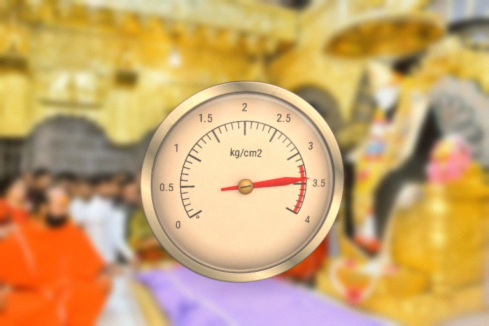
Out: 3.4kg/cm²
